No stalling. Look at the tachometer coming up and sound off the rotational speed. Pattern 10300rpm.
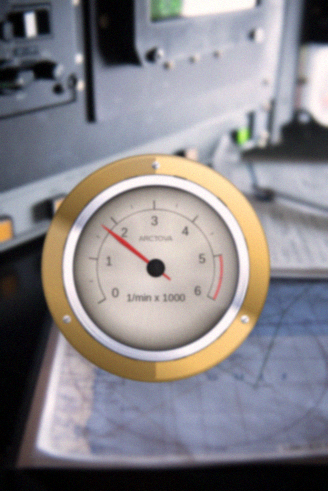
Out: 1750rpm
